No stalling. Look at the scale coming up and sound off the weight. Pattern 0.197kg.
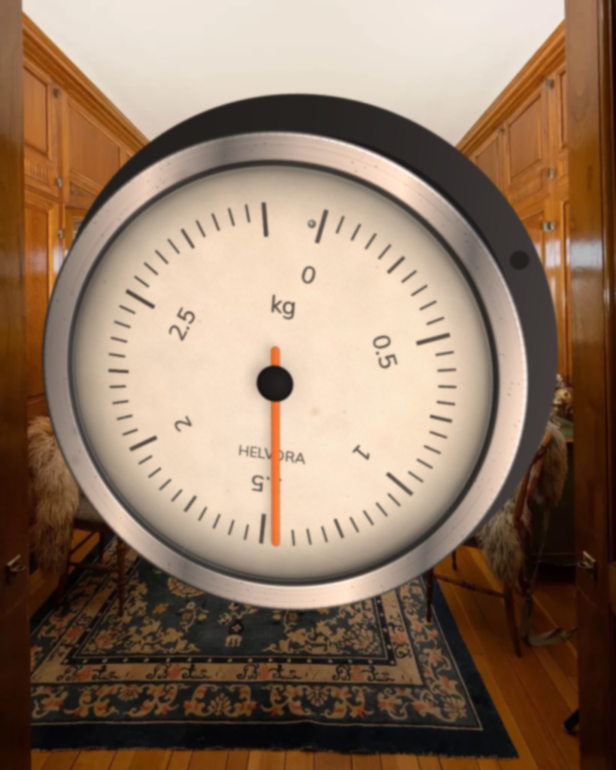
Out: 1.45kg
